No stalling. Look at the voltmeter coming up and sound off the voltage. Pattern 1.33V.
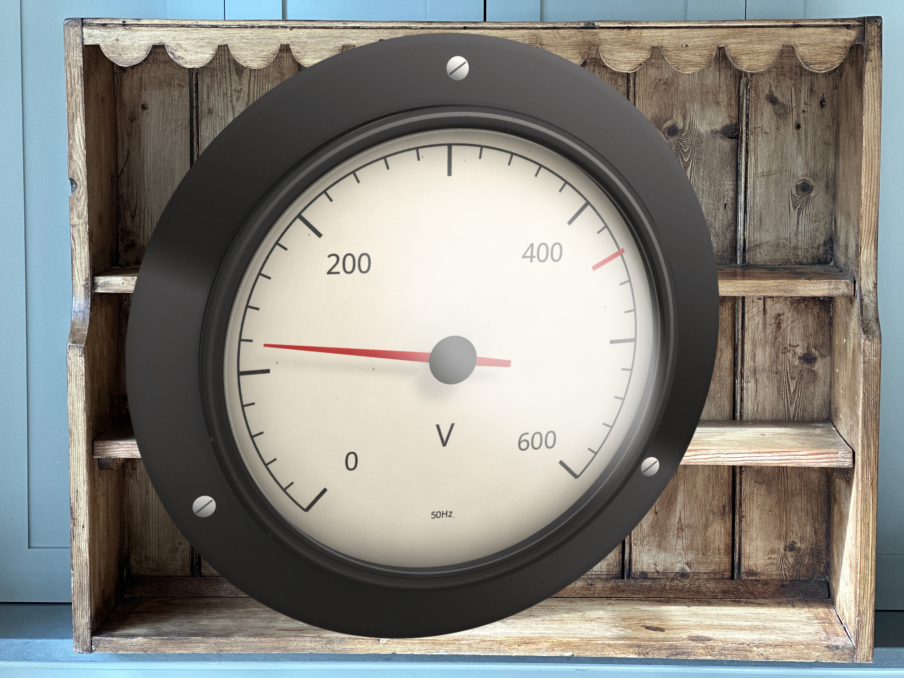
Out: 120V
